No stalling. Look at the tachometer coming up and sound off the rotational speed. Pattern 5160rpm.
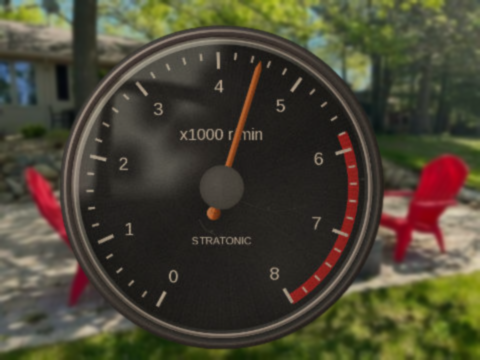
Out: 4500rpm
